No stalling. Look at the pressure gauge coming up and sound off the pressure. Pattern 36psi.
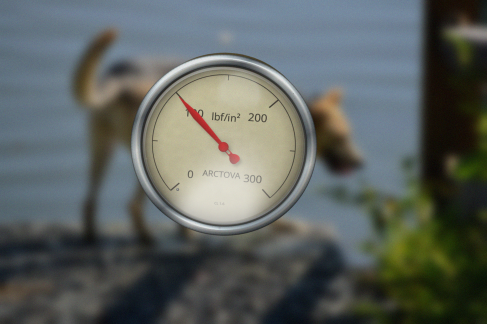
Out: 100psi
